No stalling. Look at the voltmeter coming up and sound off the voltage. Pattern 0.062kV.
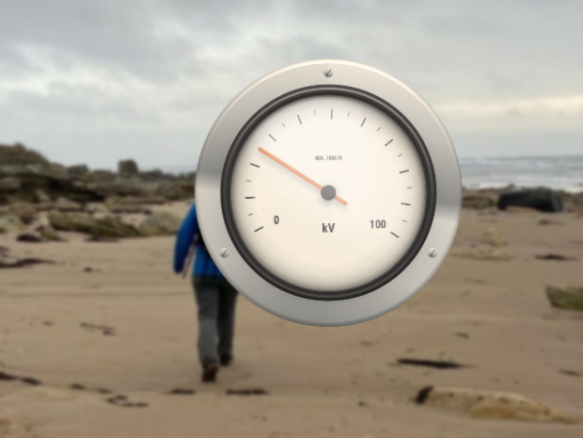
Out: 25kV
